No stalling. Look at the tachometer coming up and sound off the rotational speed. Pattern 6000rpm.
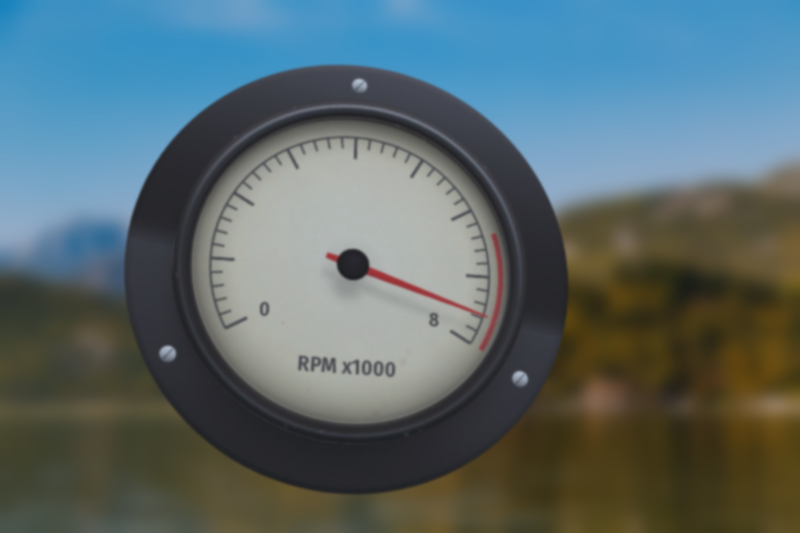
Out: 7600rpm
